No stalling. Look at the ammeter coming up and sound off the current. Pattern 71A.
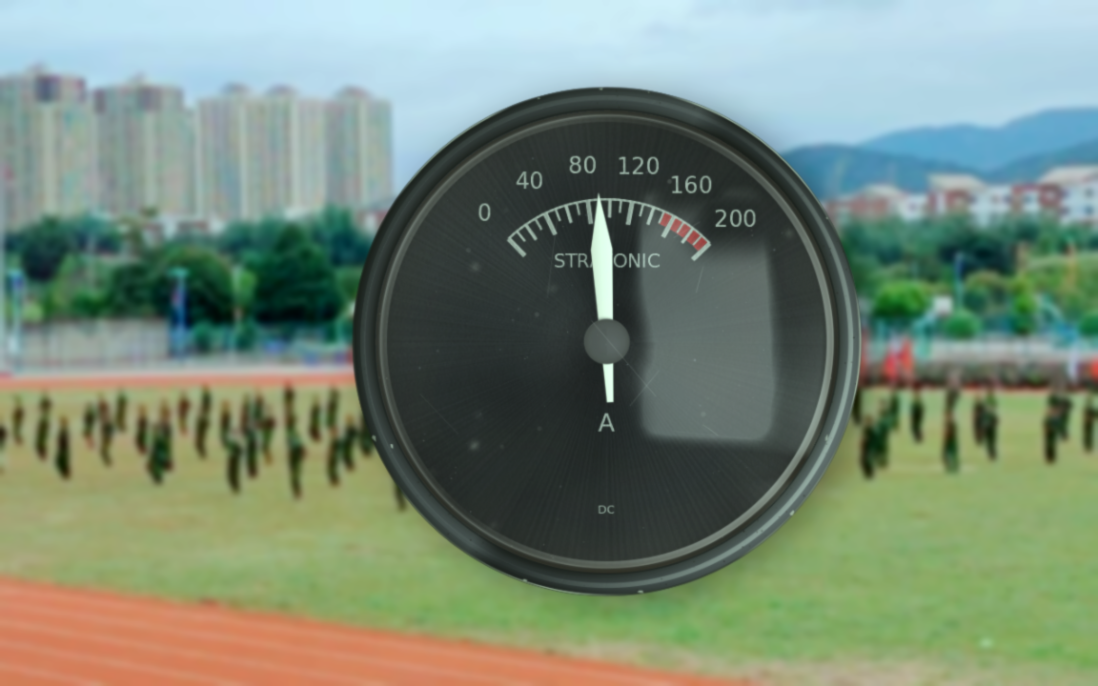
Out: 90A
